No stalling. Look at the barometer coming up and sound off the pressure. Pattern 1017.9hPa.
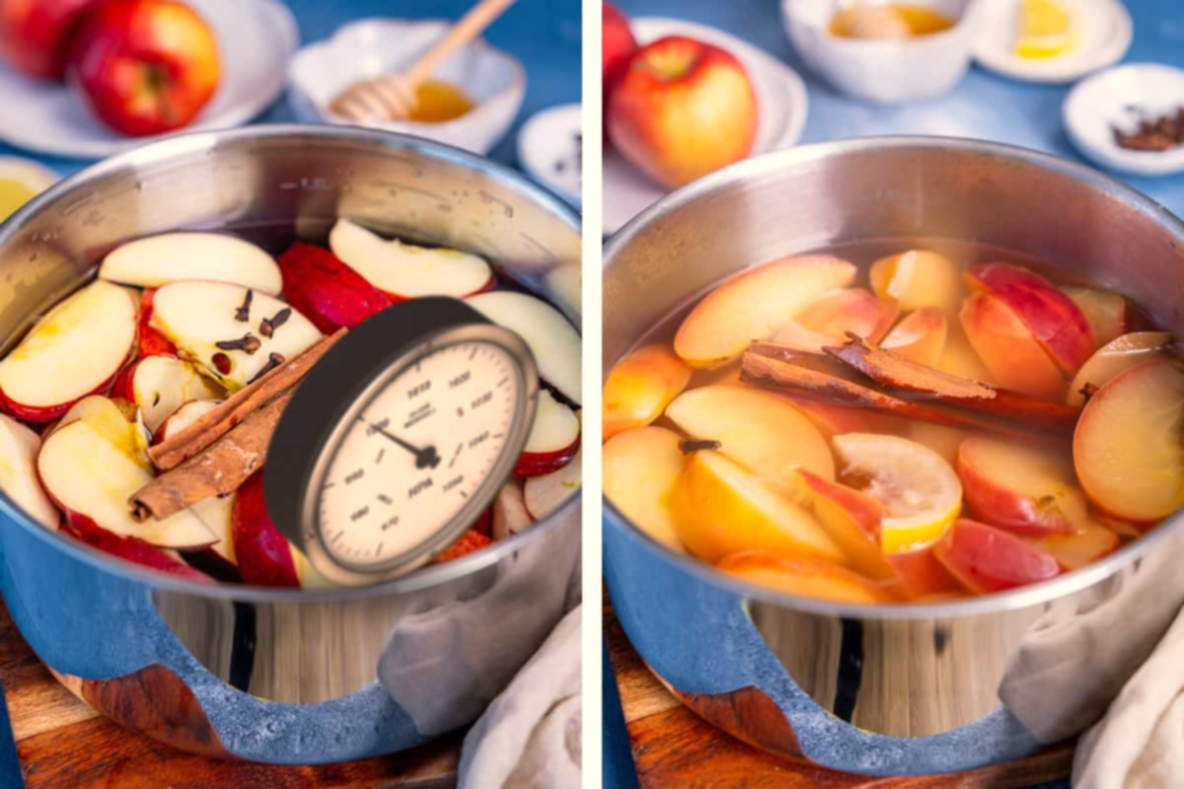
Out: 1000hPa
